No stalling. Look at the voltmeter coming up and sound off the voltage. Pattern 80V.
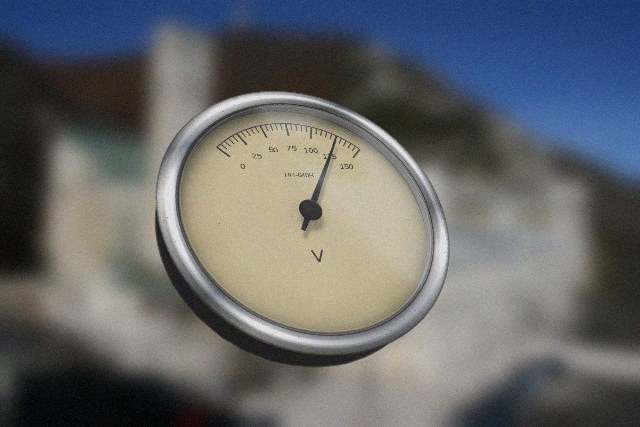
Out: 125V
